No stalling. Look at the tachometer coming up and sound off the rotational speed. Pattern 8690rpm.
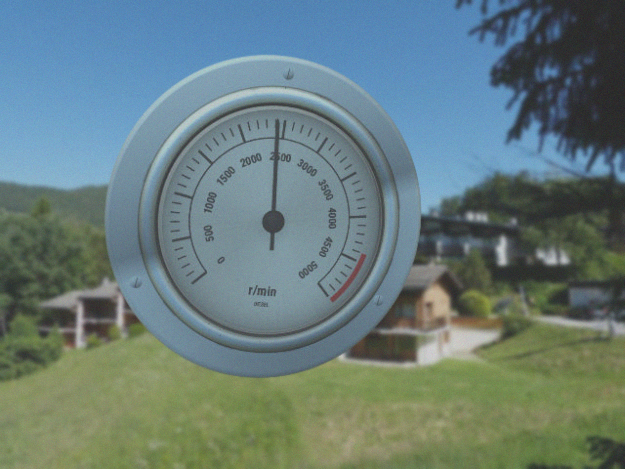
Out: 2400rpm
